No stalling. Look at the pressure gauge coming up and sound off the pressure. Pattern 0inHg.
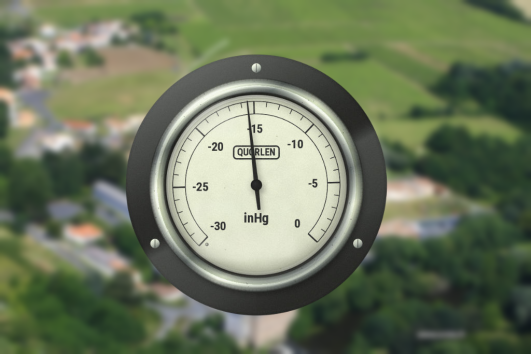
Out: -15.5inHg
